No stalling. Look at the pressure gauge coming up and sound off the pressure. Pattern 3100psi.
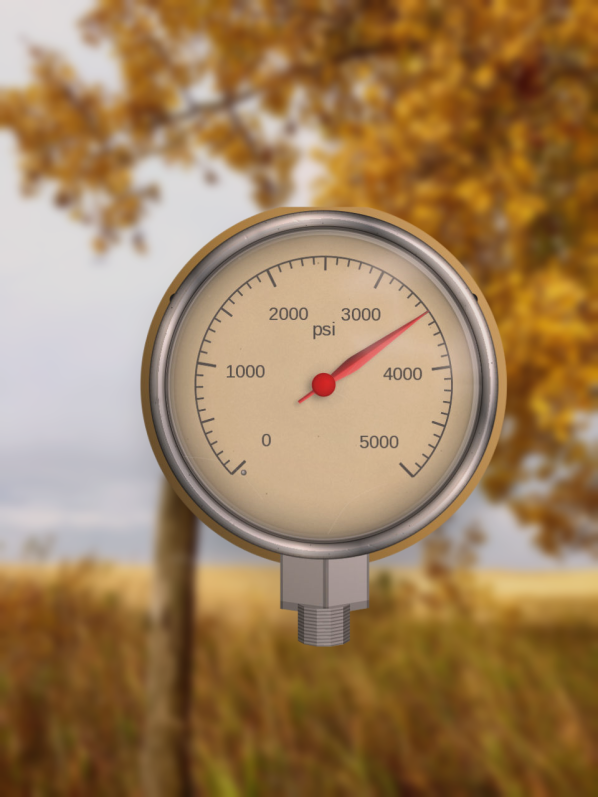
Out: 3500psi
